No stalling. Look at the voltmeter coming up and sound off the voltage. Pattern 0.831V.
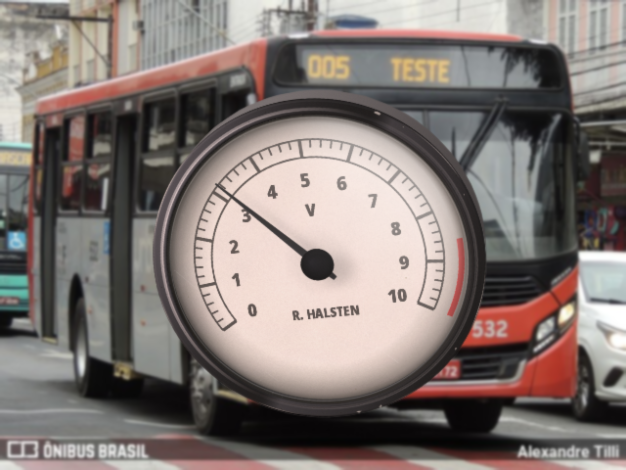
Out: 3.2V
